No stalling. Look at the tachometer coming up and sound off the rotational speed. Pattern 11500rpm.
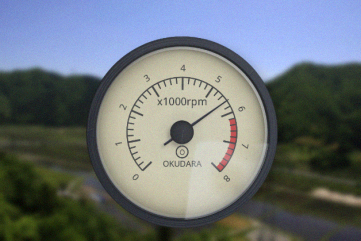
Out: 5600rpm
